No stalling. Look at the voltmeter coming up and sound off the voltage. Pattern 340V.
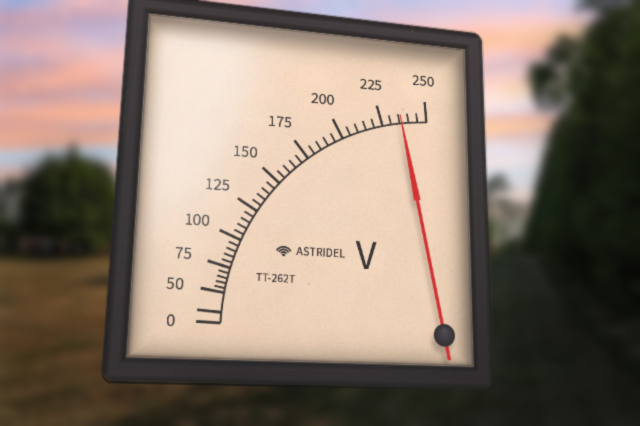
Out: 235V
